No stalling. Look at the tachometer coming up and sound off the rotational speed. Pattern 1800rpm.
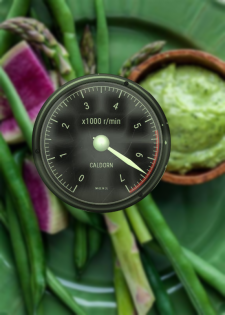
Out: 6400rpm
